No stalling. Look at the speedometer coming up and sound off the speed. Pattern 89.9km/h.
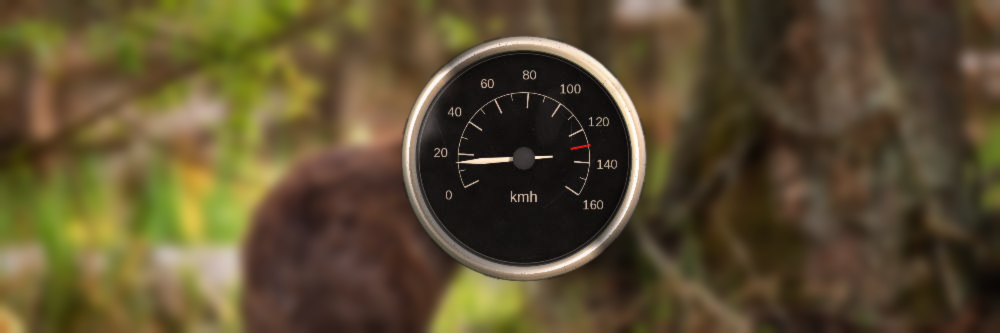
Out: 15km/h
